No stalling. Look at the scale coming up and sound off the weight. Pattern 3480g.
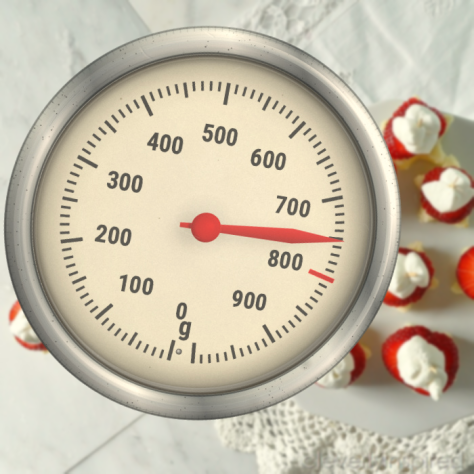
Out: 750g
